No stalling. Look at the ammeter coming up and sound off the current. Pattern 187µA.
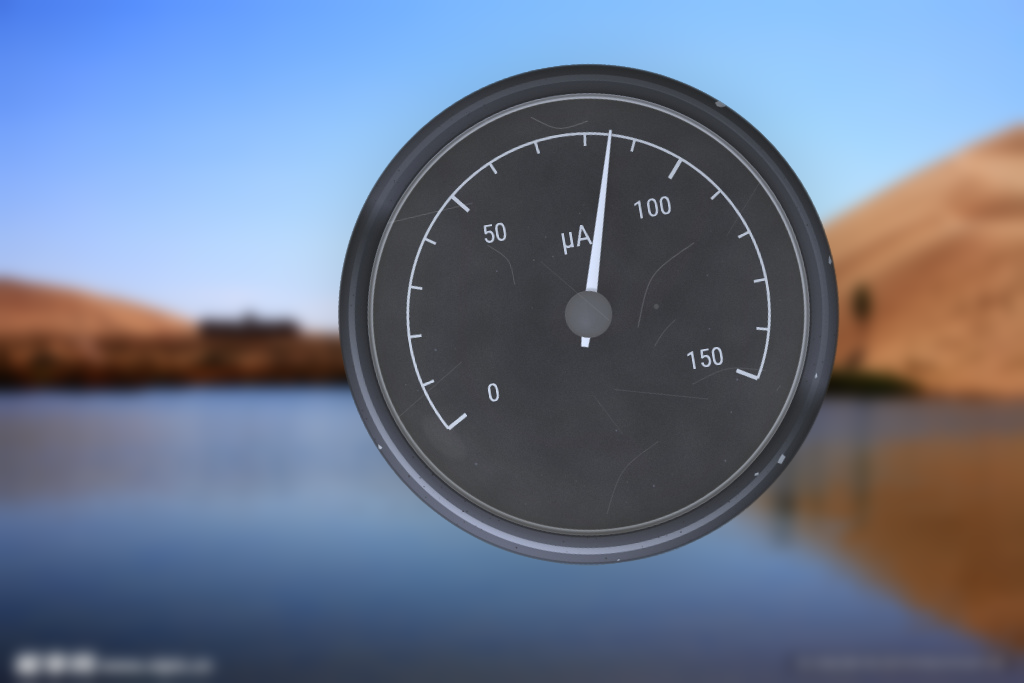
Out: 85µA
